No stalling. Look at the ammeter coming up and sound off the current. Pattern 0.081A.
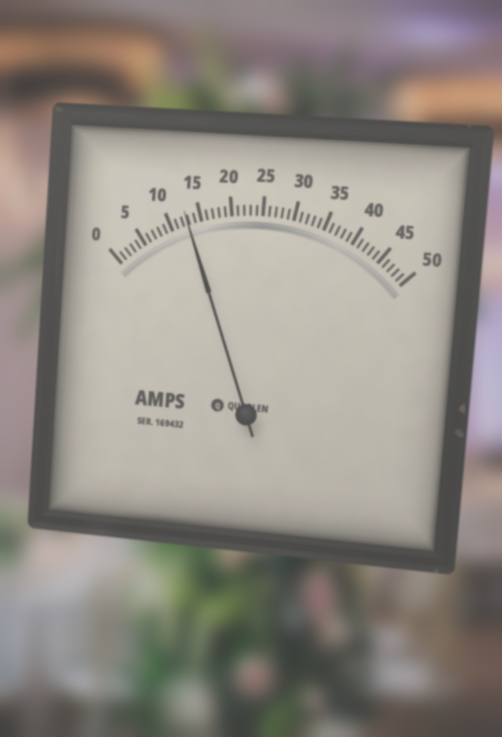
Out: 13A
